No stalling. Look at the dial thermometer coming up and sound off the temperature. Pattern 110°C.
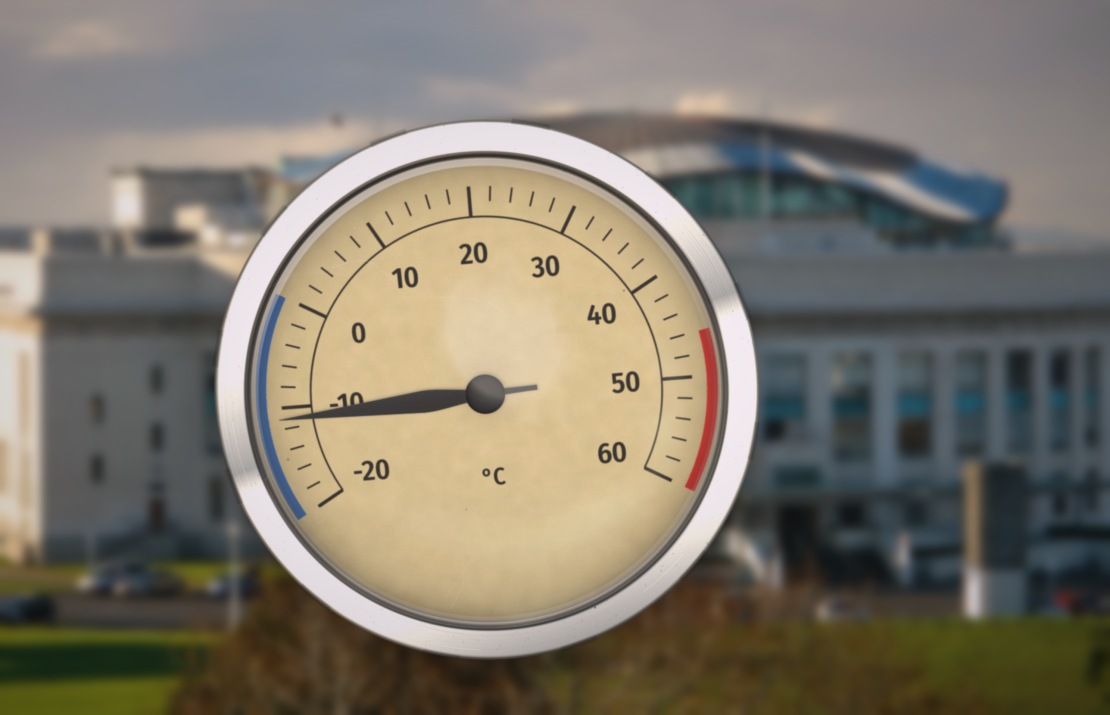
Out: -11°C
